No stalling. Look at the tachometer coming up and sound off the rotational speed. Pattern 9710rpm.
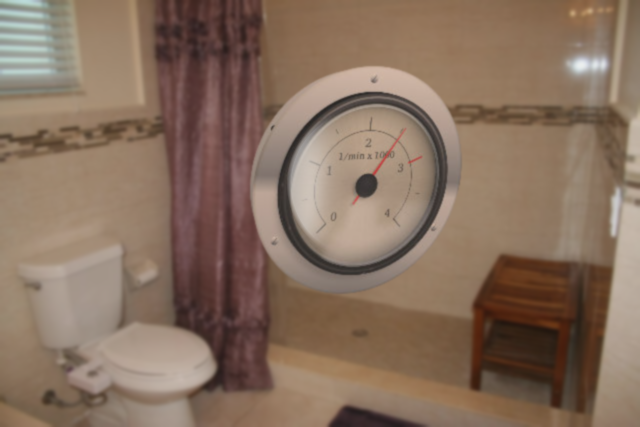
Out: 2500rpm
